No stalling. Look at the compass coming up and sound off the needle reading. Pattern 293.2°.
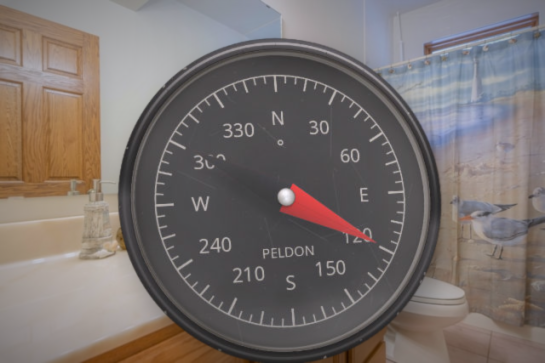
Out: 120°
